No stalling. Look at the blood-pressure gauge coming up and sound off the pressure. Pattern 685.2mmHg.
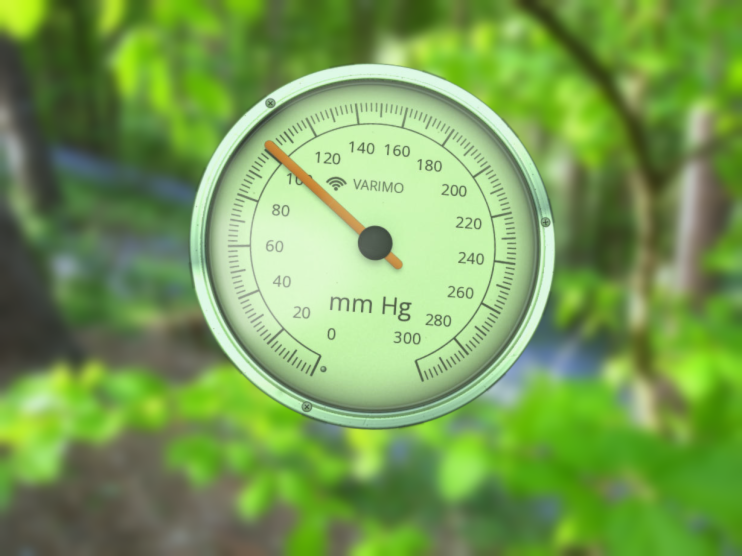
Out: 102mmHg
